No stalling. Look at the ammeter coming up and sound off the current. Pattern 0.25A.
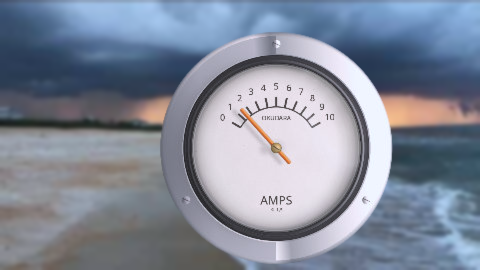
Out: 1.5A
